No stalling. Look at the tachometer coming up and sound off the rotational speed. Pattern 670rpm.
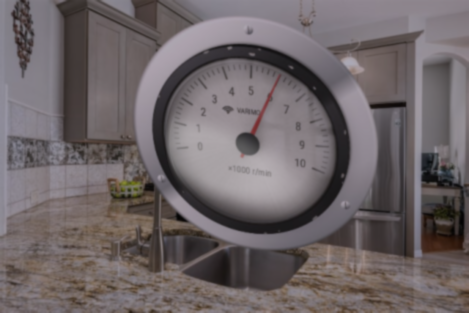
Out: 6000rpm
